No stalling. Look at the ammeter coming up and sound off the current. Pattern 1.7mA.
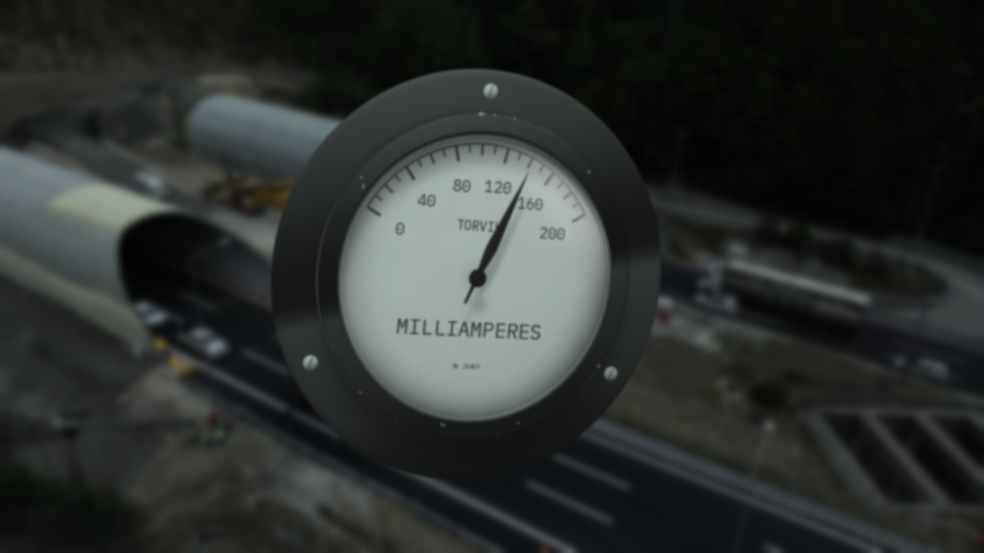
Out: 140mA
